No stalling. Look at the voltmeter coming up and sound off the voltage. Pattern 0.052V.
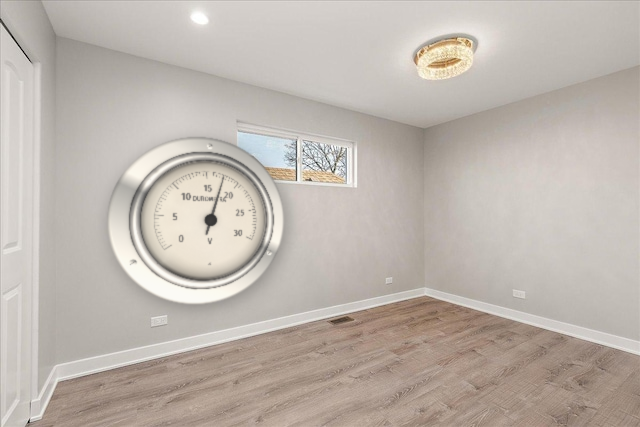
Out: 17.5V
